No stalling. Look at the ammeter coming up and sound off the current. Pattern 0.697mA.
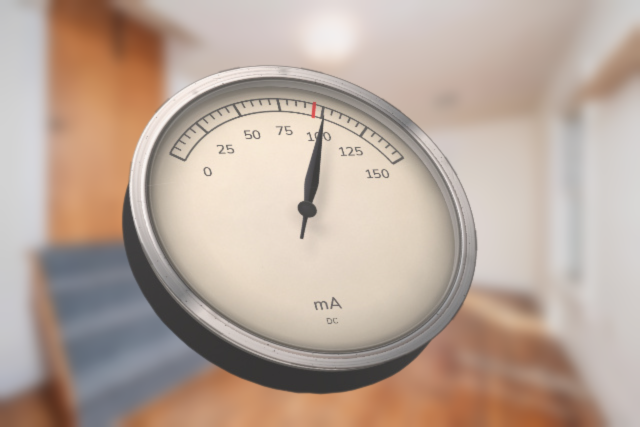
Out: 100mA
